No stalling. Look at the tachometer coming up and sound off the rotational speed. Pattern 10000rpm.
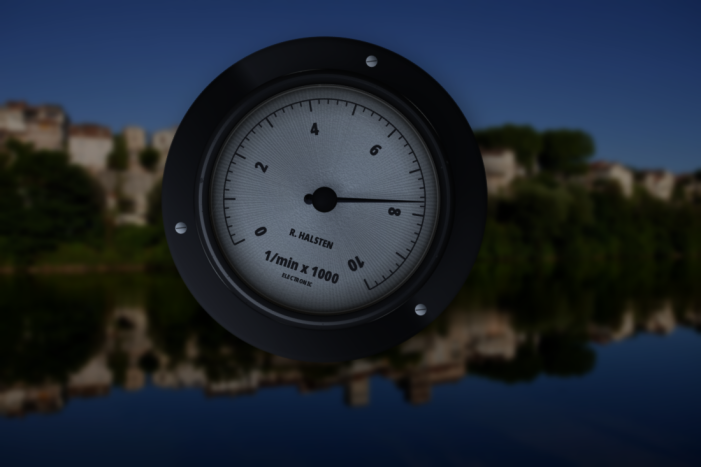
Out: 7700rpm
